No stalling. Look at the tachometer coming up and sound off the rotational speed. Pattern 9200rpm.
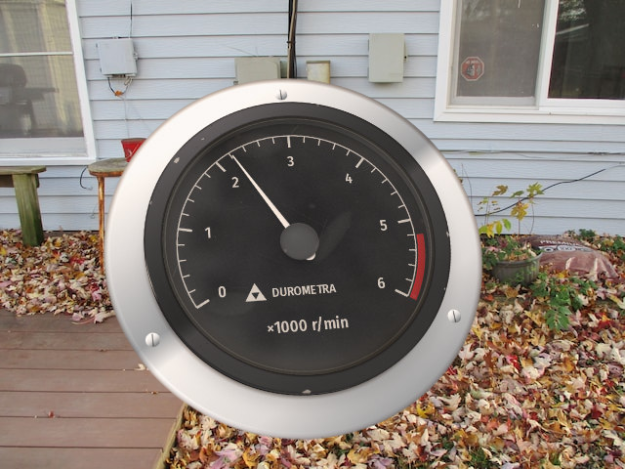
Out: 2200rpm
